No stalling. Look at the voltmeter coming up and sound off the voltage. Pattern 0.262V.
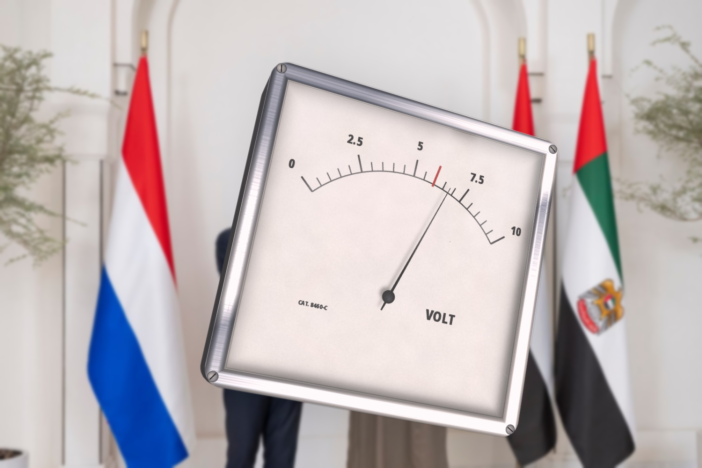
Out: 6.75V
